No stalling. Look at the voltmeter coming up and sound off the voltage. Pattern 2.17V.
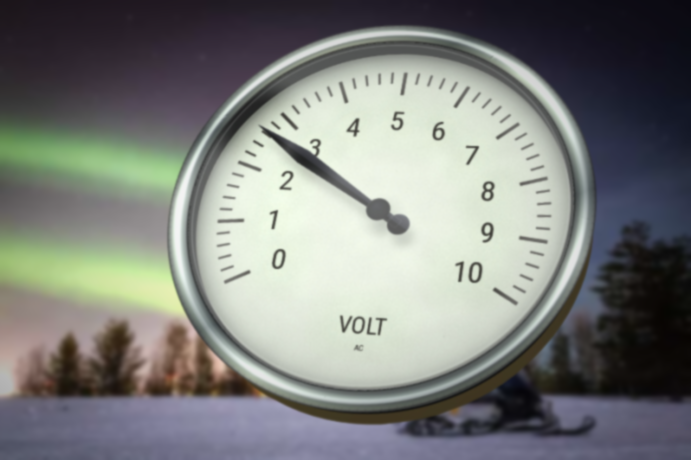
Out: 2.6V
